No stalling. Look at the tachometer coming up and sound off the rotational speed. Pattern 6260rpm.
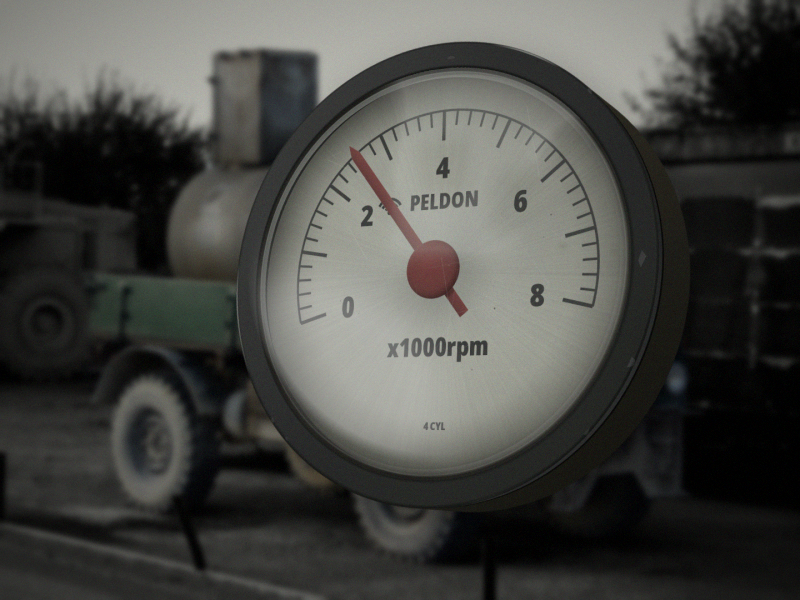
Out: 2600rpm
